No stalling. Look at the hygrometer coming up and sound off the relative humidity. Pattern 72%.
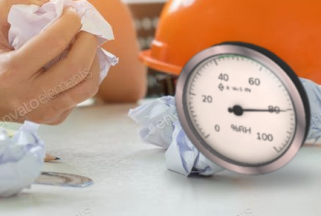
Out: 80%
